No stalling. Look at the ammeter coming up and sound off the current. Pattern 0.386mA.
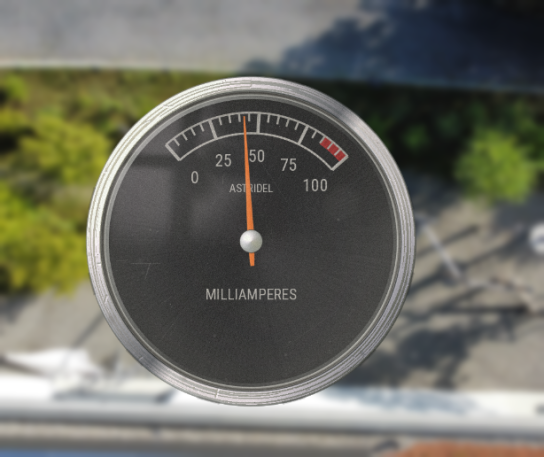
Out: 42.5mA
